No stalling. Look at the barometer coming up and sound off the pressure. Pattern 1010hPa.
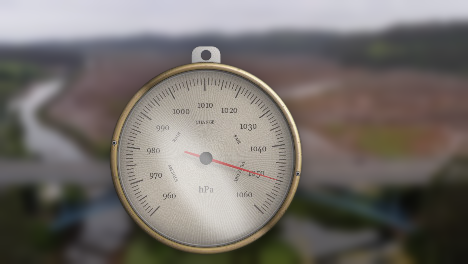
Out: 1050hPa
